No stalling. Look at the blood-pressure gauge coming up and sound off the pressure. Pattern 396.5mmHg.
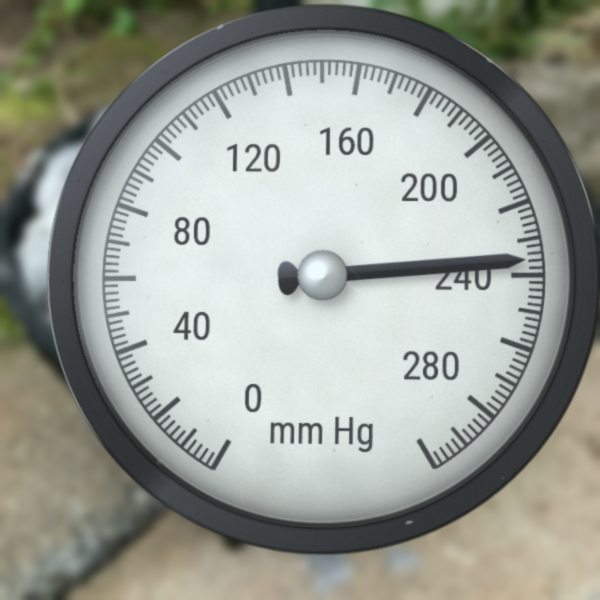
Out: 236mmHg
